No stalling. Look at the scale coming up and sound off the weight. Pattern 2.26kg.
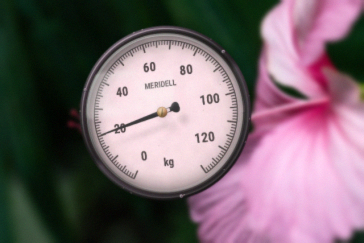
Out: 20kg
